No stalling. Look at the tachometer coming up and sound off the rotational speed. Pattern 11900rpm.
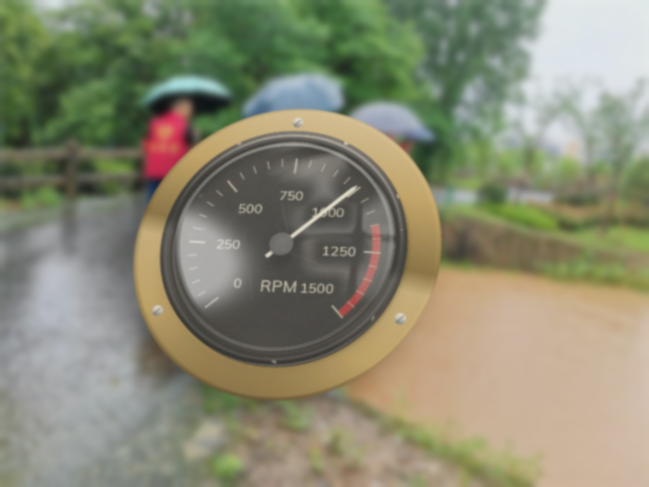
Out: 1000rpm
